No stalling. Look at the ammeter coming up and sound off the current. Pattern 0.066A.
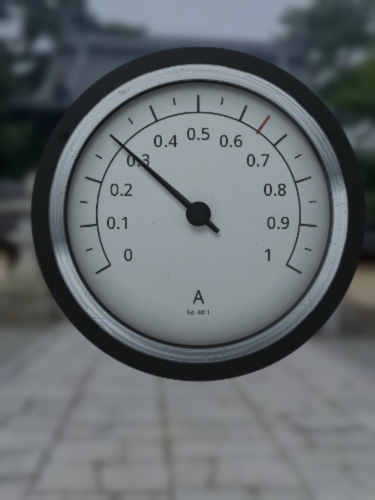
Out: 0.3A
